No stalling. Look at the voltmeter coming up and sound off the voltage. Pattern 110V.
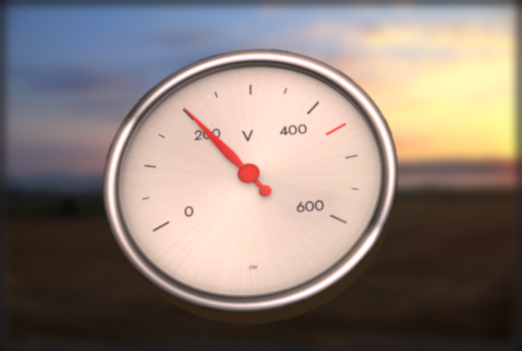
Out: 200V
